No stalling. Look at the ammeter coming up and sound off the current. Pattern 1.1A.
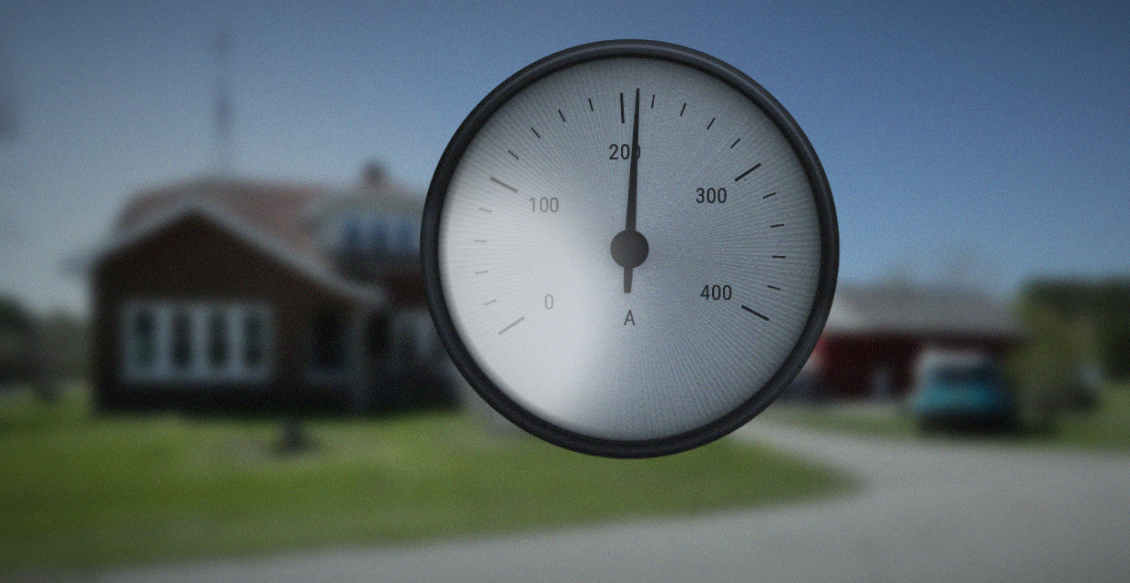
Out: 210A
